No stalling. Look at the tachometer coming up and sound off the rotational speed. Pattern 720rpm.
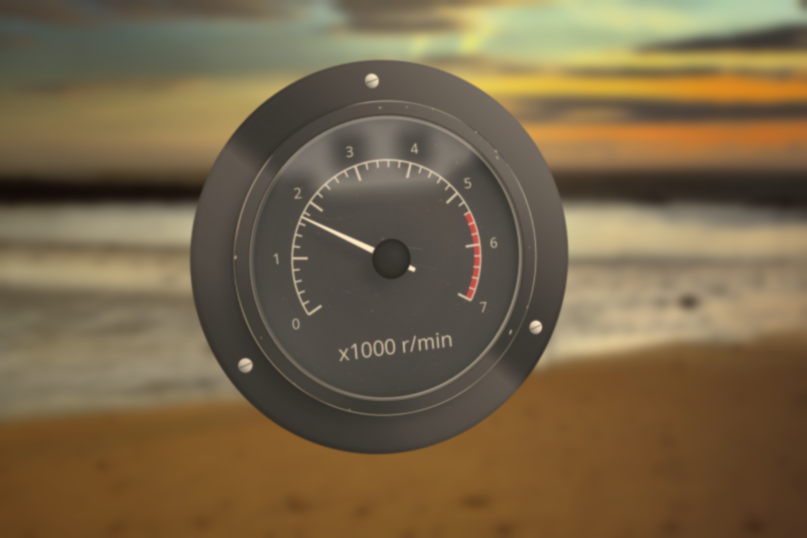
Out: 1700rpm
